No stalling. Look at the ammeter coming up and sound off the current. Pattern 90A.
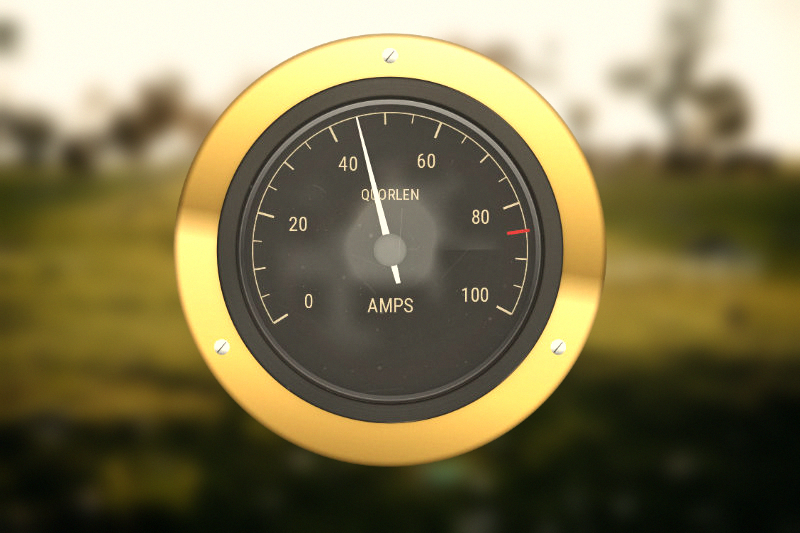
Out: 45A
